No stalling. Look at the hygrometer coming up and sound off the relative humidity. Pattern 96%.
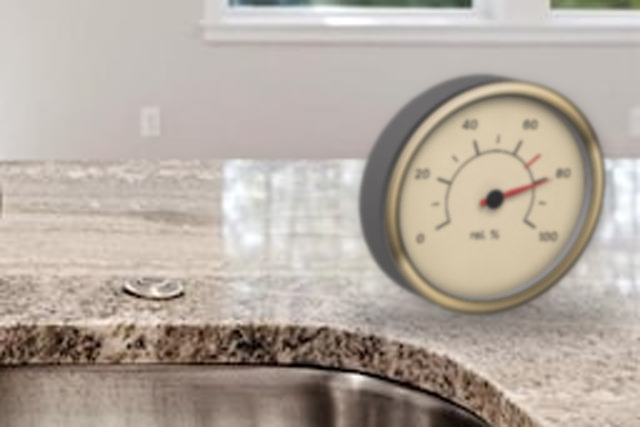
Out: 80%
